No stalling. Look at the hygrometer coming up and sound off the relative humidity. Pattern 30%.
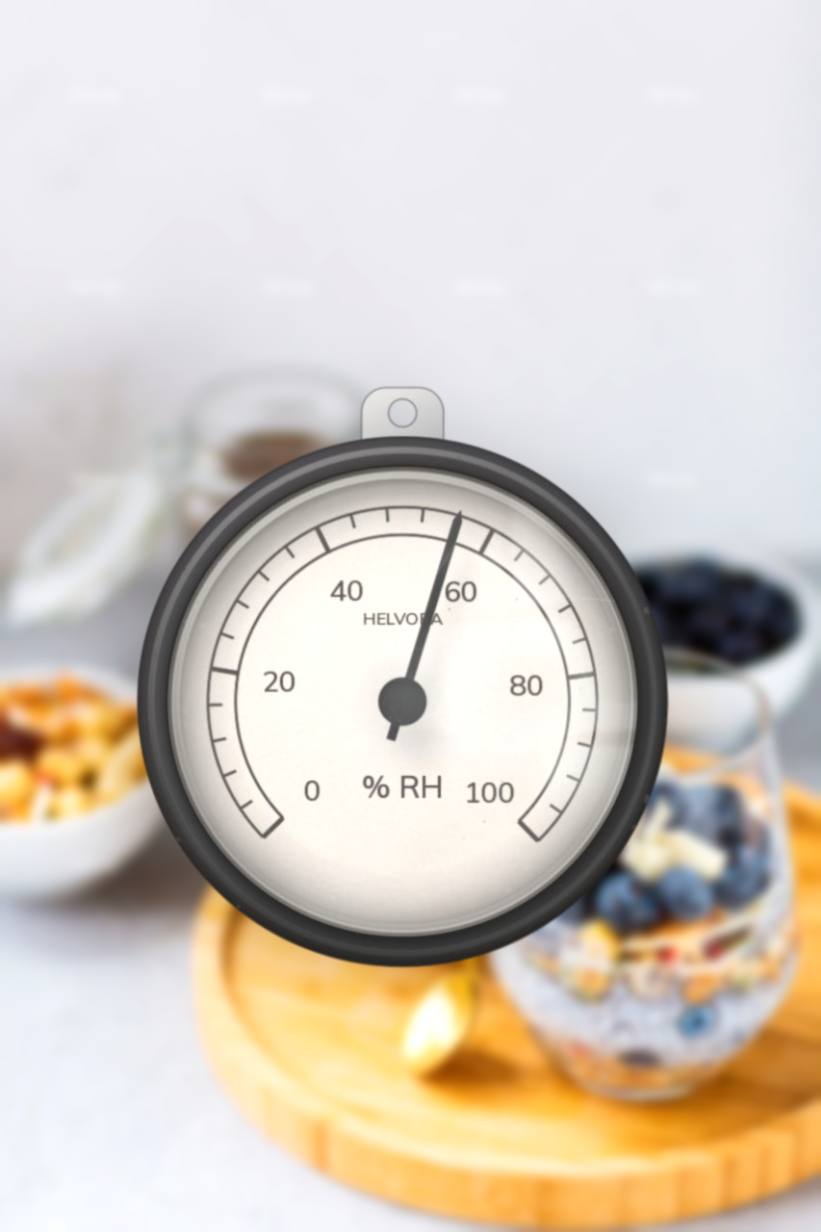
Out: 56%
